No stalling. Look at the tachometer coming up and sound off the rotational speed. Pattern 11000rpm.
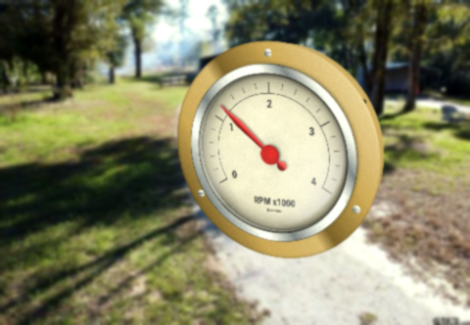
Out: 1200rpm
